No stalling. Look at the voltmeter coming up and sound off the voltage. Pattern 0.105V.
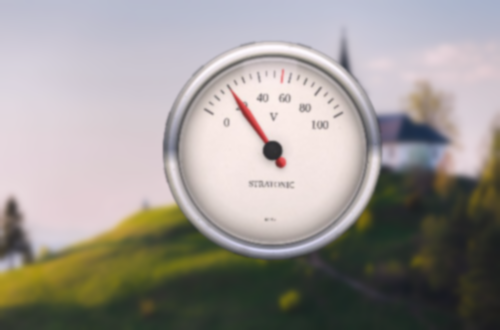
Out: 20V
